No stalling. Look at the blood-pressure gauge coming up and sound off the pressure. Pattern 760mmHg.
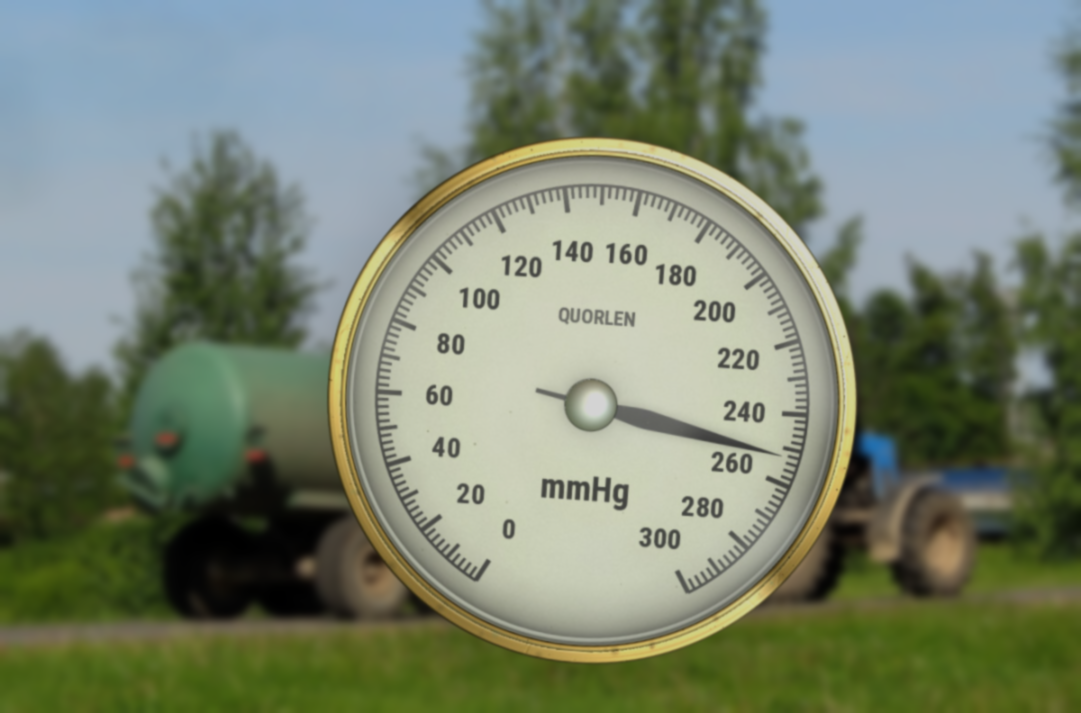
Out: 252mmHg
